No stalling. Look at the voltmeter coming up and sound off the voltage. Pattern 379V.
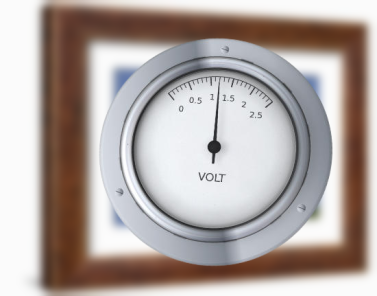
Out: 1.2V
